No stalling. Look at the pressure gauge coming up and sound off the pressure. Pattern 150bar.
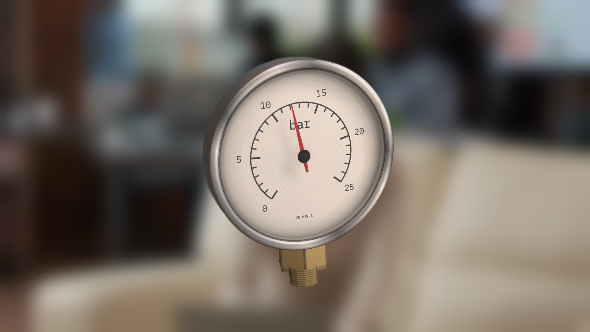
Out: 12bar
